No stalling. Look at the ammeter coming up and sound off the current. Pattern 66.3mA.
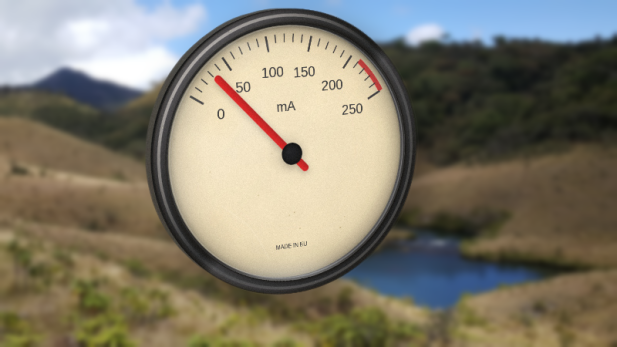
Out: 30mA
